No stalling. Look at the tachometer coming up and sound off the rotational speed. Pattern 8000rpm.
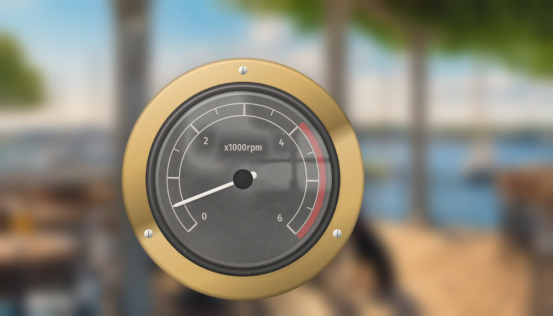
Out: 500rpm
